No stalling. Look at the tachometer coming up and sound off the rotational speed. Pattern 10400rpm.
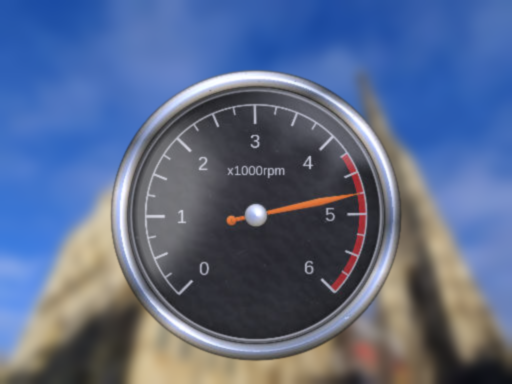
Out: 4750rpm
